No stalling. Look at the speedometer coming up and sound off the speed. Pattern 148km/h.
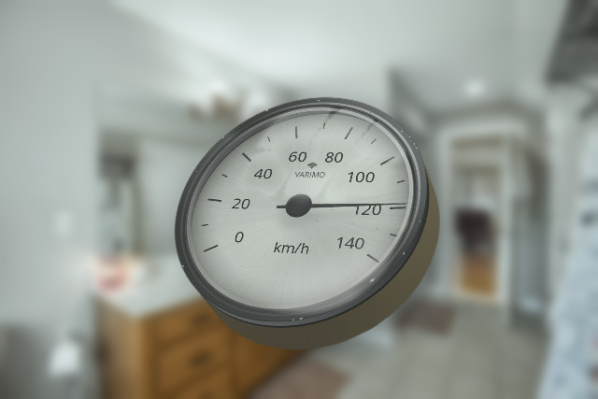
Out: 120km/h
